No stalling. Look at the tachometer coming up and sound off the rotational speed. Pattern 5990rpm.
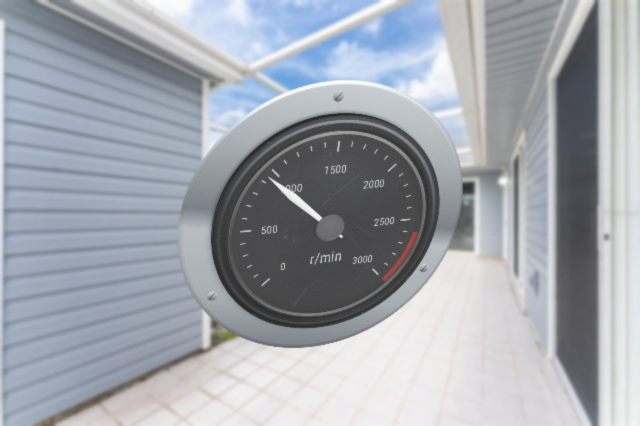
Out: 950rpm
